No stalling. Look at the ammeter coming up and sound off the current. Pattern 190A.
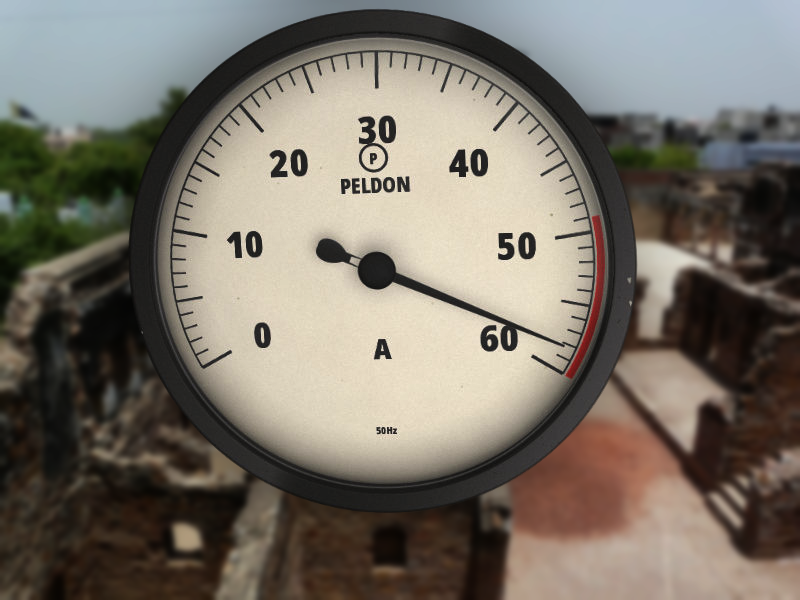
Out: 58A
